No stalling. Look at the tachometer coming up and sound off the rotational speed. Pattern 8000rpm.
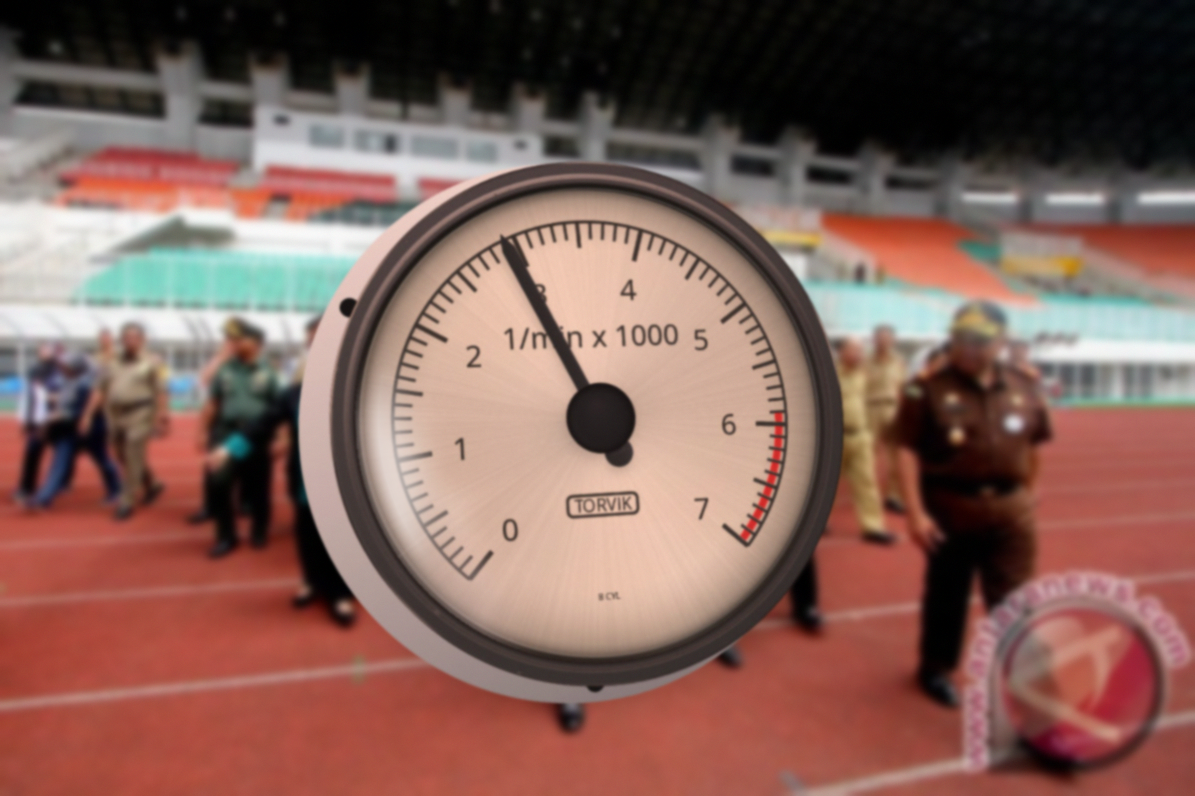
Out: 2900rpm
